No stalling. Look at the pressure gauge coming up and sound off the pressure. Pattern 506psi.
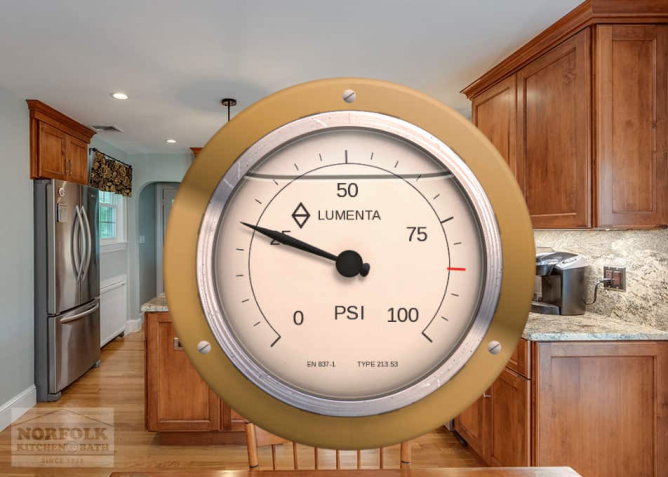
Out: 25psi
